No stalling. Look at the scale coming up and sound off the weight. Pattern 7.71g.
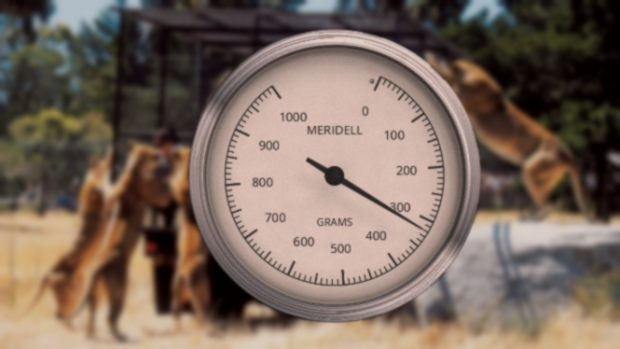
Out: 320g
